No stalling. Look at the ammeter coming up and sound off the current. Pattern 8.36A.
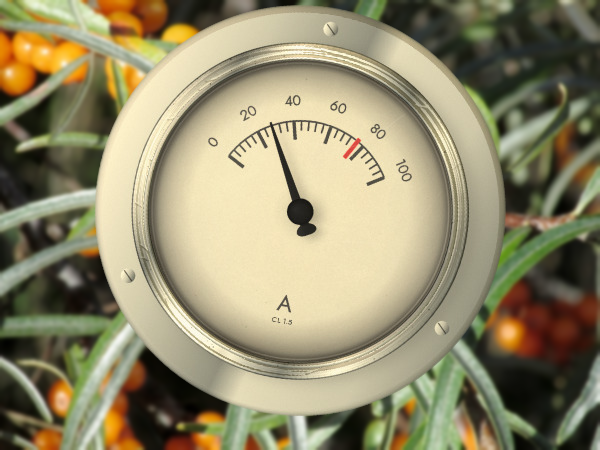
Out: 28A
